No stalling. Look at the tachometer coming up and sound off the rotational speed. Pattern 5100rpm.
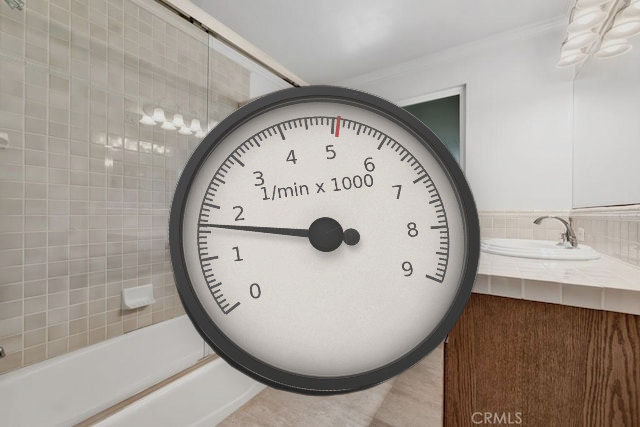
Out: 1600rpm
